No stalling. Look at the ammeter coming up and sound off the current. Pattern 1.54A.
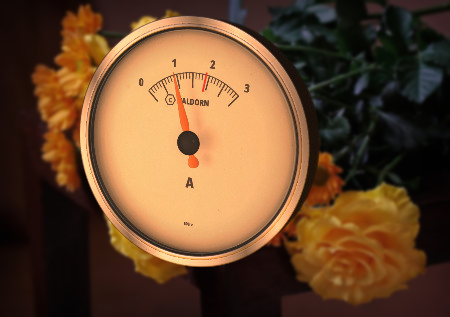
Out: 1A
